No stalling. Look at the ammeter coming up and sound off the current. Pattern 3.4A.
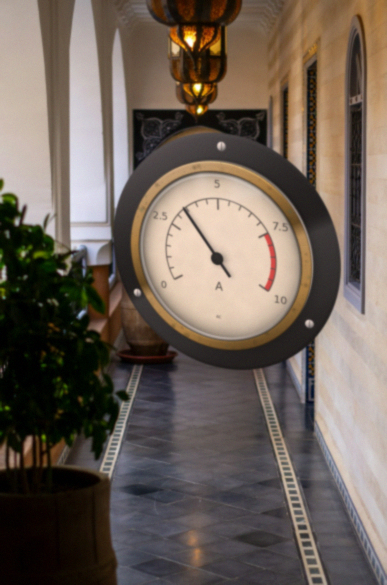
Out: 3.5A
